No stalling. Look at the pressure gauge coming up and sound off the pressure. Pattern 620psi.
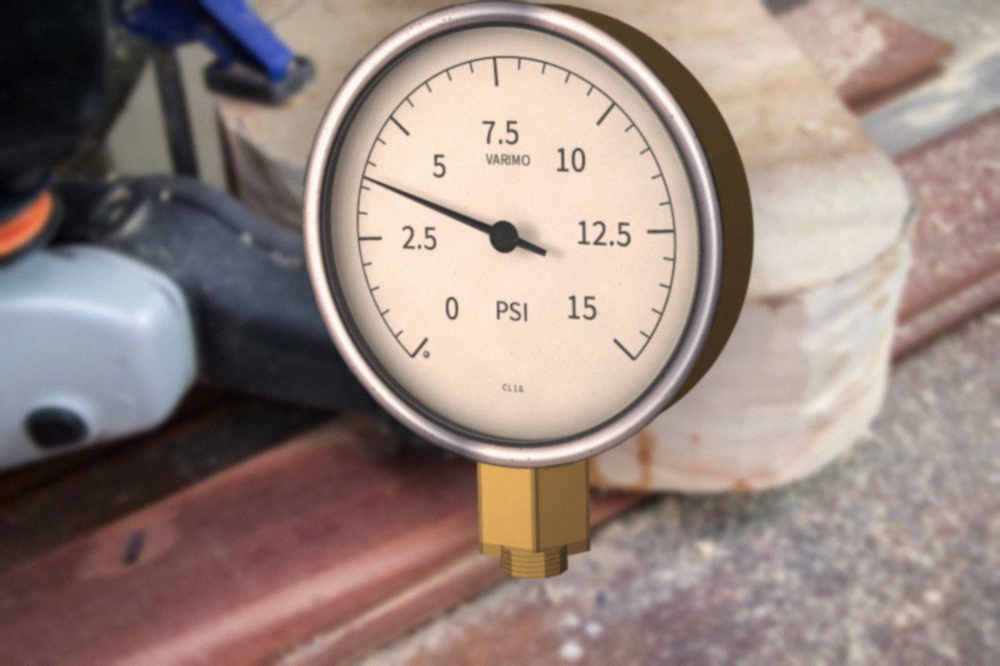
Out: 3.75psi
